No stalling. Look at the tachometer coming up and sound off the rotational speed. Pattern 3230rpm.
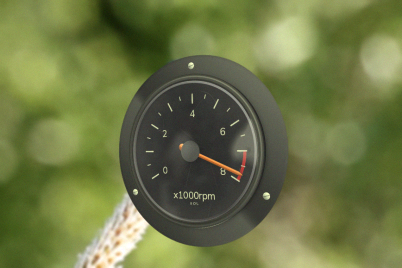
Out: 7750rpm
